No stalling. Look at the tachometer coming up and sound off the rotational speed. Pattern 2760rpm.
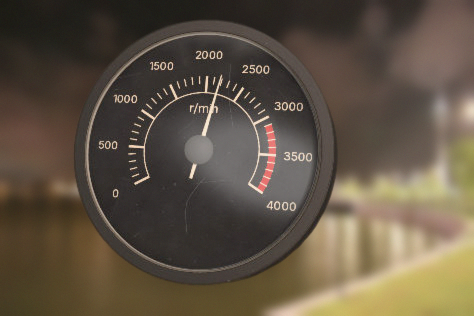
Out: 2200rpm
